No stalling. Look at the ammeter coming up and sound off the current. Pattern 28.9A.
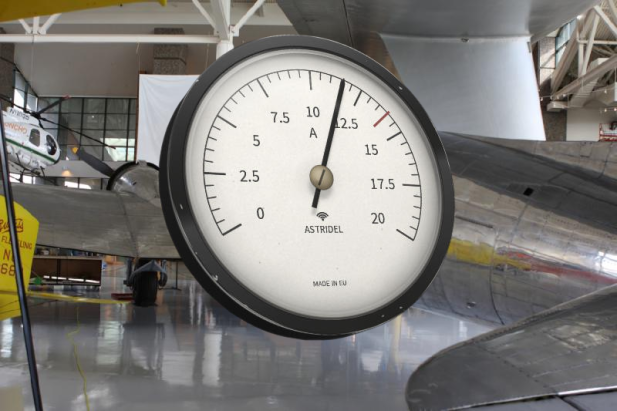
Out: 11.5A
